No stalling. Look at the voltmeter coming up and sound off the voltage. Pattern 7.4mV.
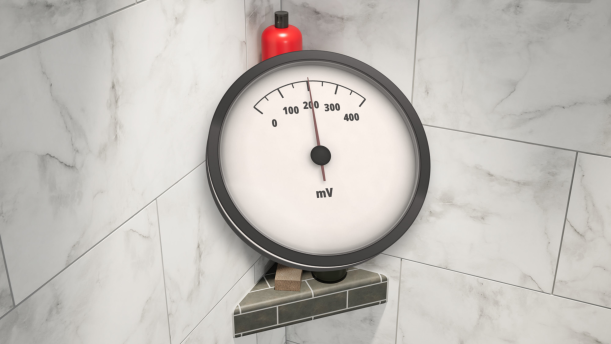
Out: 200mV
